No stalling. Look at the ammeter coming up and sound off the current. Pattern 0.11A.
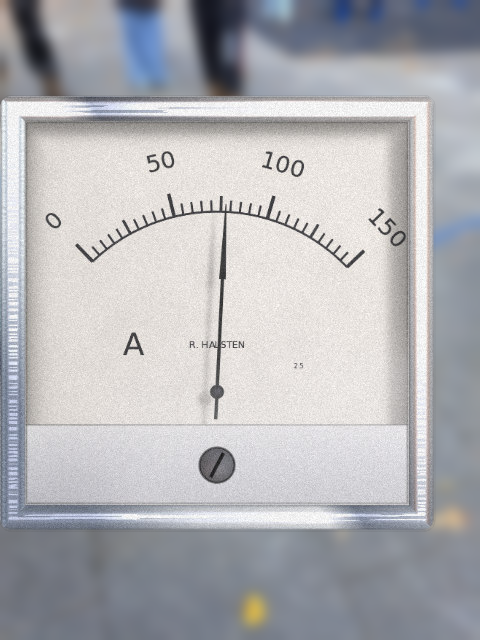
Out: 77.5A
